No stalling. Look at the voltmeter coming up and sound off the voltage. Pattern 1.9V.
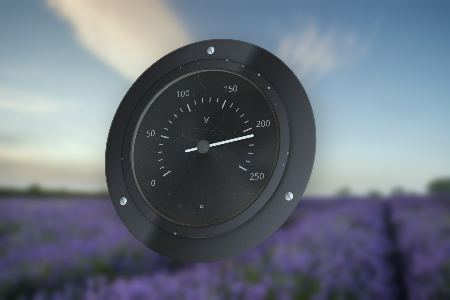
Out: 210V
